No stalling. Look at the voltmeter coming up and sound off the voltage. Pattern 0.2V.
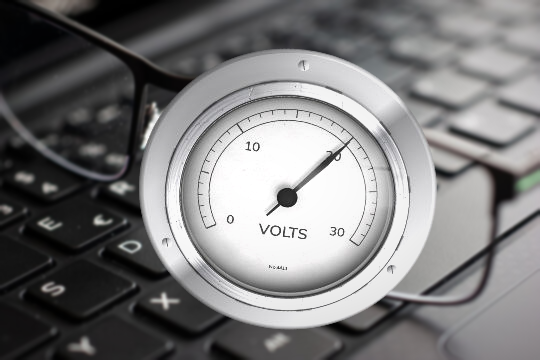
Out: 20V
